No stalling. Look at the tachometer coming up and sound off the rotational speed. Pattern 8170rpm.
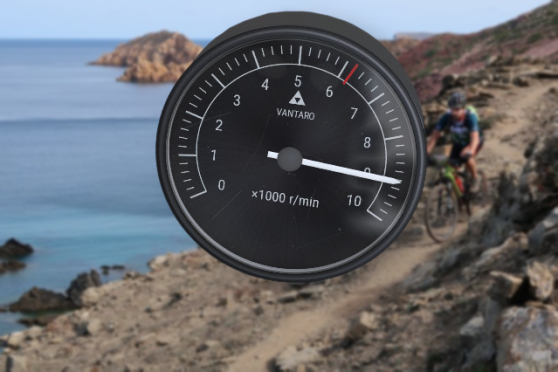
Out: 9000rpm
